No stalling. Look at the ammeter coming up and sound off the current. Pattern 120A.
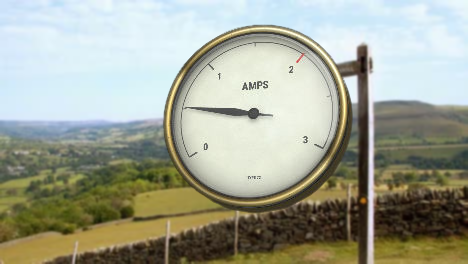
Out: 0.5A
